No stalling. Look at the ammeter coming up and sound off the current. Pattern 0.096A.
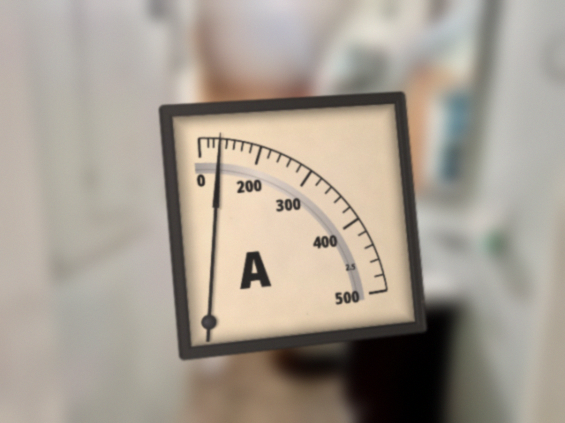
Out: 100A
